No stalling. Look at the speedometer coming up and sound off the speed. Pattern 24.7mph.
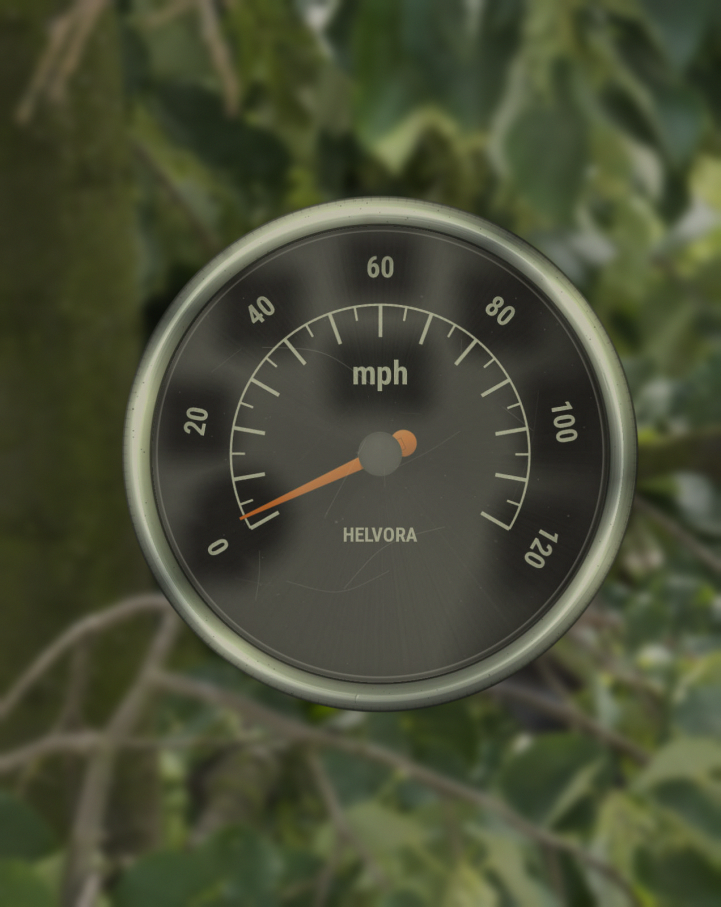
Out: 2.5mph
